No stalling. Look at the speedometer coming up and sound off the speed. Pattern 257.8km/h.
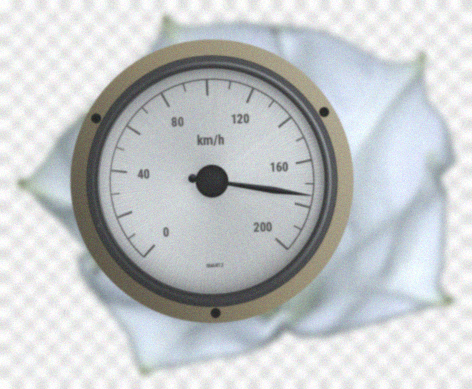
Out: 175km/h
